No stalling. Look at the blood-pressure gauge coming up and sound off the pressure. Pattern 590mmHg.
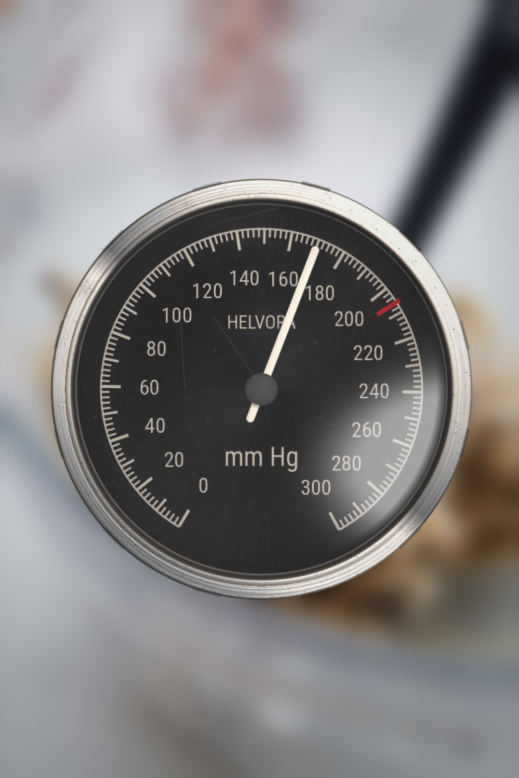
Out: 170mmHg
